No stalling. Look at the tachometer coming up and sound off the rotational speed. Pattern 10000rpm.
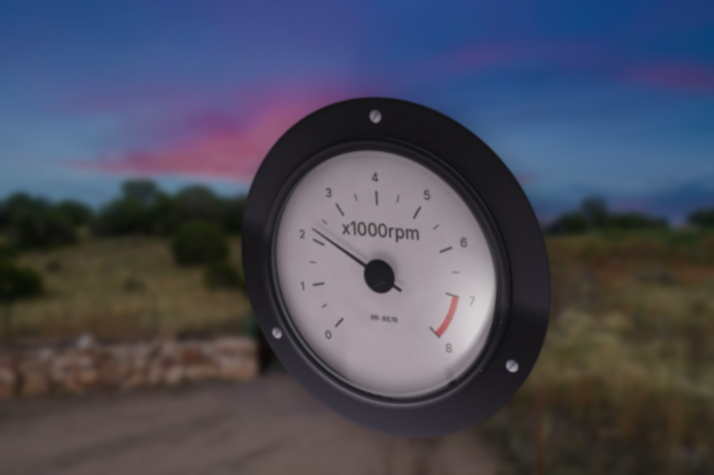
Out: 2250rpm
